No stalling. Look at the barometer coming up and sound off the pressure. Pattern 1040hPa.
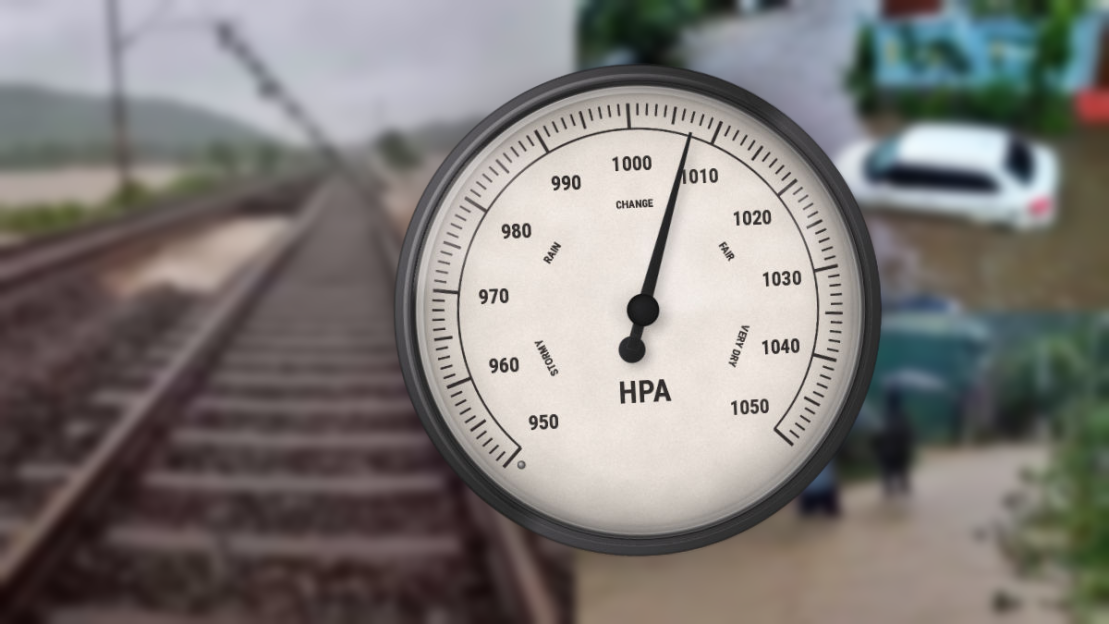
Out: 1007hPa
